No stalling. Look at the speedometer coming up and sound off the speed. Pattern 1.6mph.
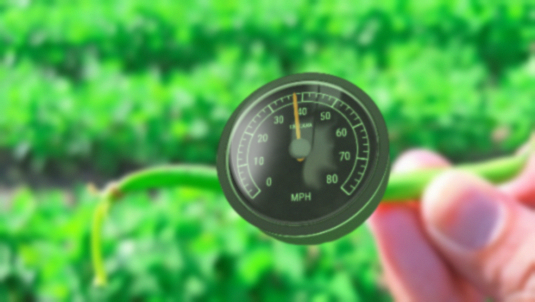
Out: 38mph
